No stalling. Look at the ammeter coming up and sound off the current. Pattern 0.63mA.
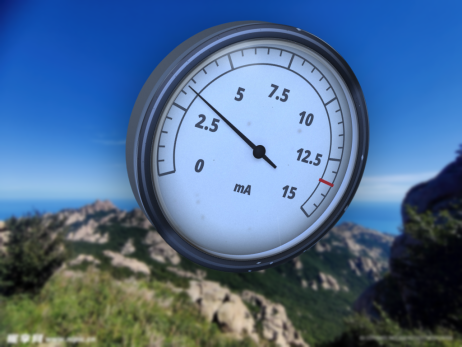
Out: 3.25mA
